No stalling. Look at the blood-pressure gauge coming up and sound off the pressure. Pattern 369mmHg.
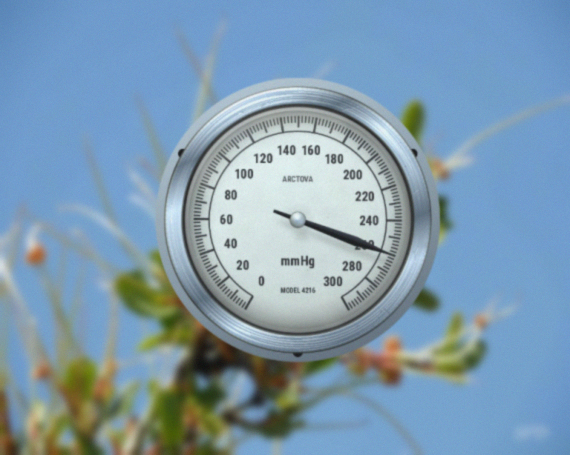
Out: 260mmHg
